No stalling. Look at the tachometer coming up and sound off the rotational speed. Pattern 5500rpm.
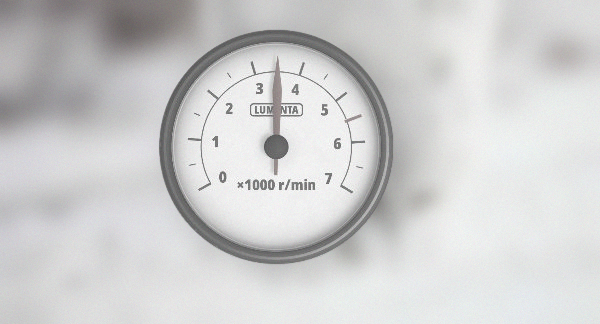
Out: 3500rpm
